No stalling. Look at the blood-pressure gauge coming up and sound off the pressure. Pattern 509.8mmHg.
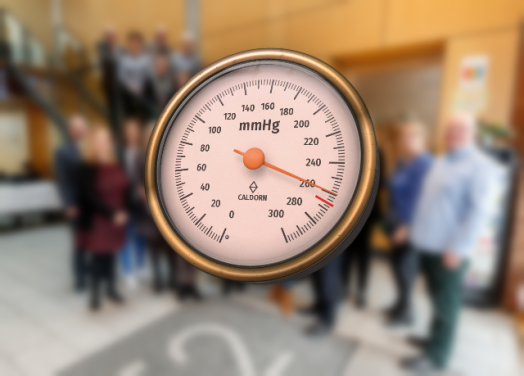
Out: 260mmHg
